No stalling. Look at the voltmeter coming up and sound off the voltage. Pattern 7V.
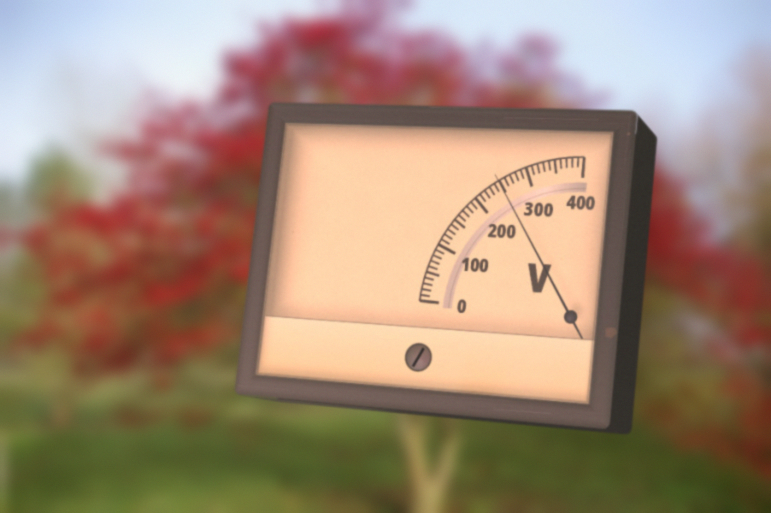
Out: 250V
